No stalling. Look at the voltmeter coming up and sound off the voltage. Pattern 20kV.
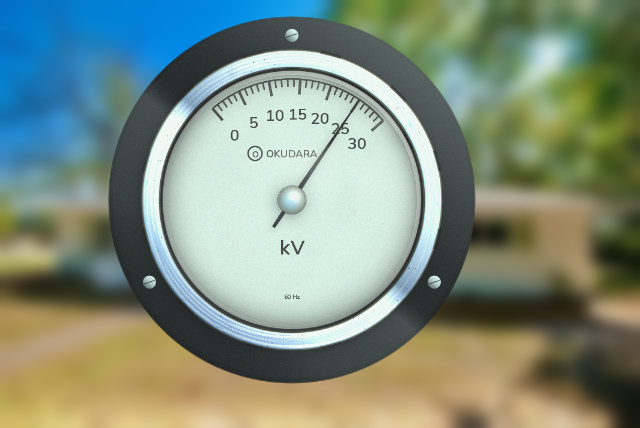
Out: 25kV
